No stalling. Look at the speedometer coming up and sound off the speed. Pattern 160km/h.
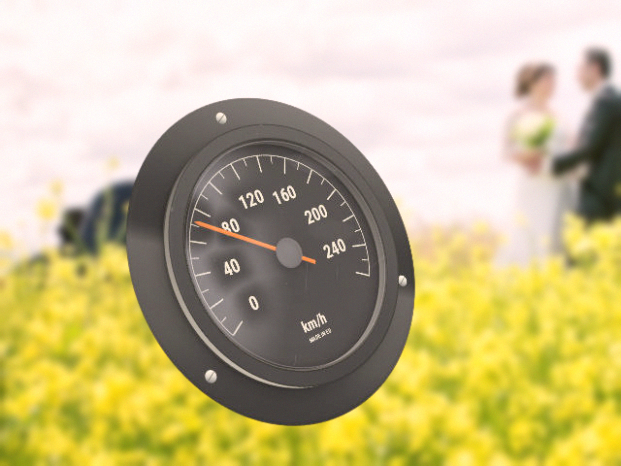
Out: 70km/h
